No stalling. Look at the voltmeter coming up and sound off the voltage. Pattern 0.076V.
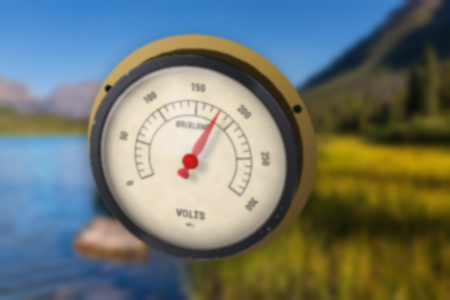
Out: 180V
